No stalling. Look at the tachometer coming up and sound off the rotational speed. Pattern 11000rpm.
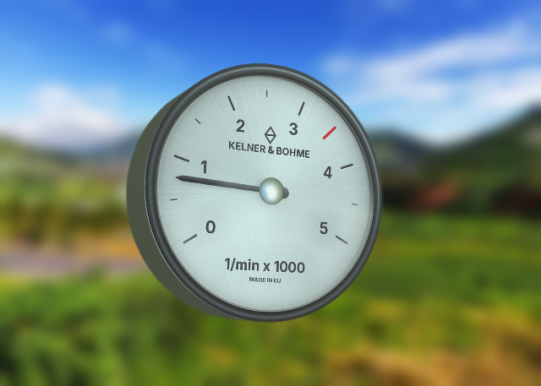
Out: 750rpm
